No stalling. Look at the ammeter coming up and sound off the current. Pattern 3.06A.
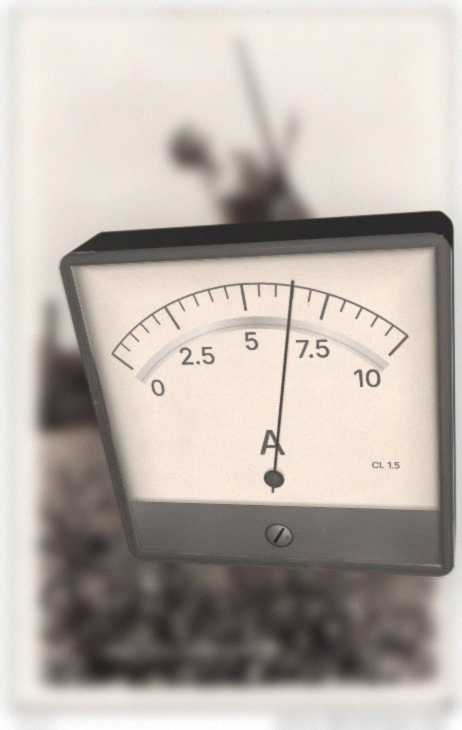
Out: 6.5A
